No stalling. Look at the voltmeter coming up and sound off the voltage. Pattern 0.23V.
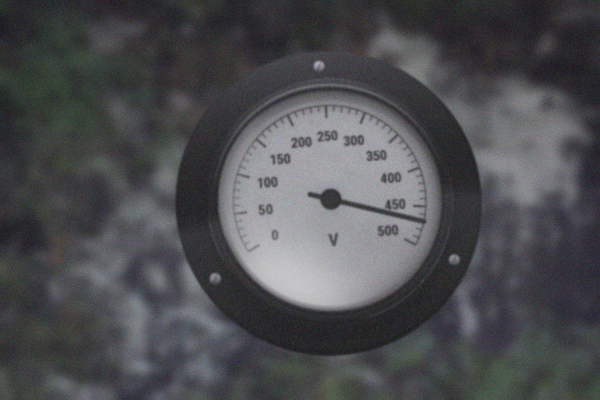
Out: 470V
